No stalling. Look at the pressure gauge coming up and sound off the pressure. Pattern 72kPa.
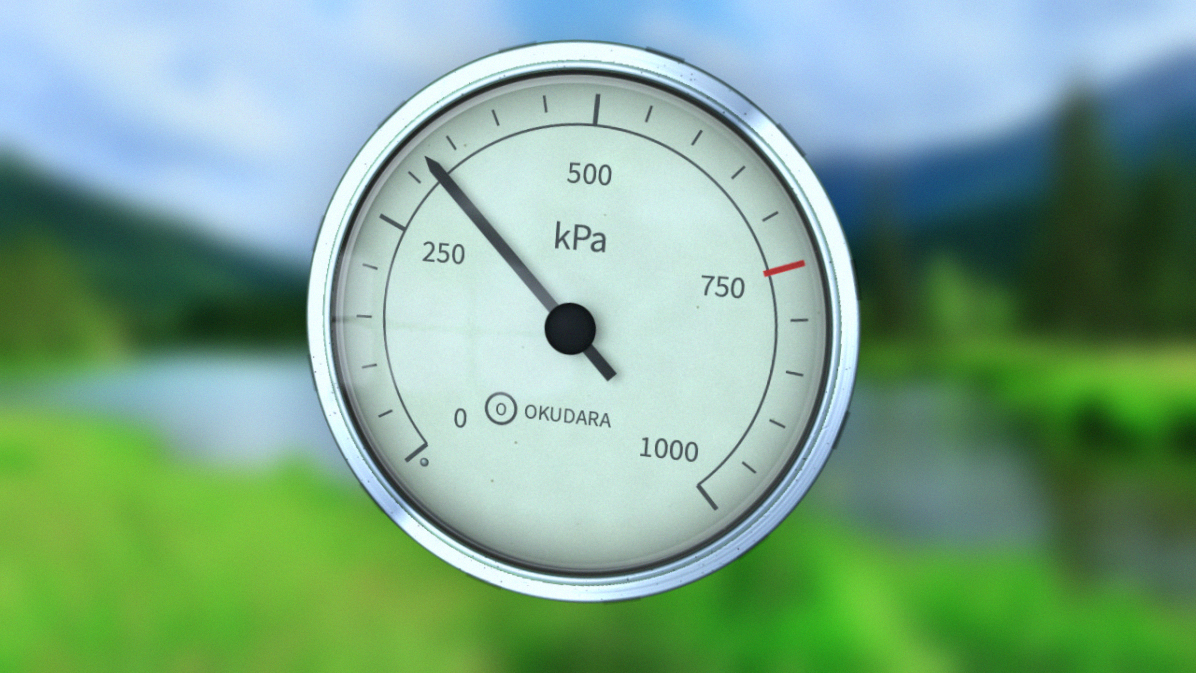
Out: 325kPa
